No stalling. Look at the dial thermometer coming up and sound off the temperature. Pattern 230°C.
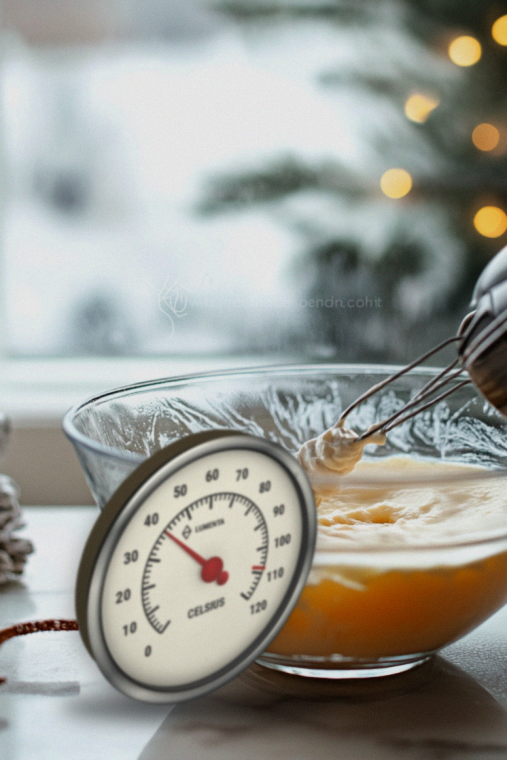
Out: 40°C
